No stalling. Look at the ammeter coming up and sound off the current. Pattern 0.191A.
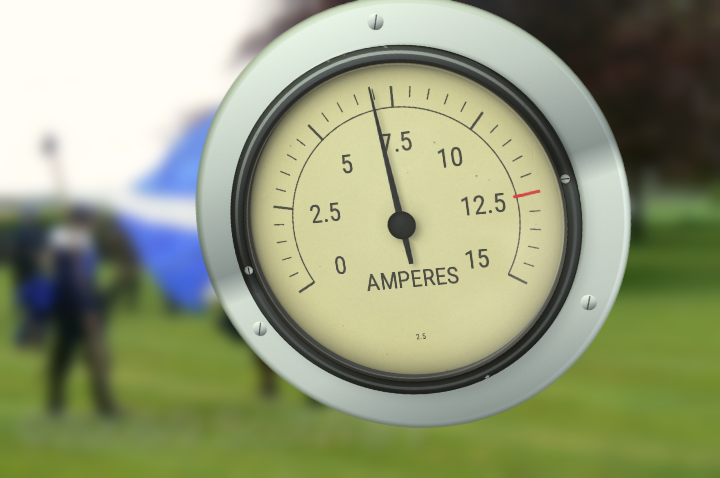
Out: 7A
